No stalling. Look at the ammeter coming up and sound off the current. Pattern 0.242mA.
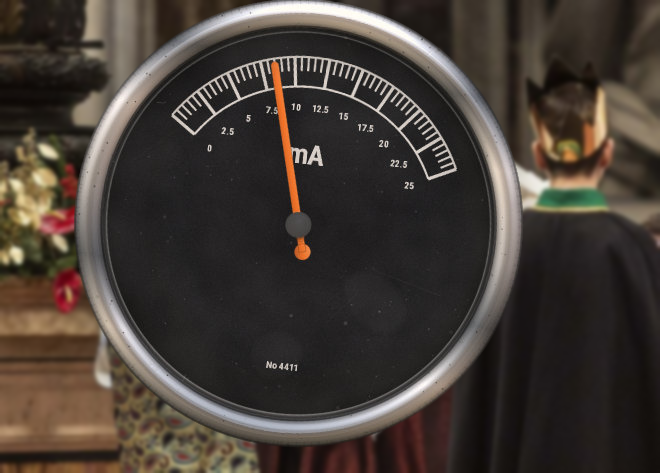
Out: 8.5mA
